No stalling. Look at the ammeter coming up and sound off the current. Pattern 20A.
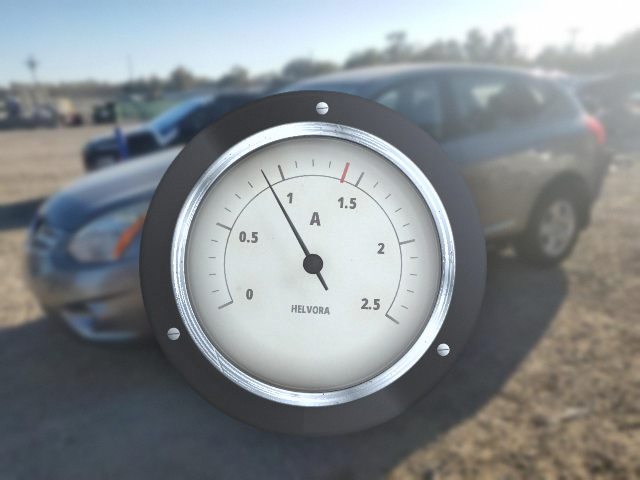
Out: 0.9A
